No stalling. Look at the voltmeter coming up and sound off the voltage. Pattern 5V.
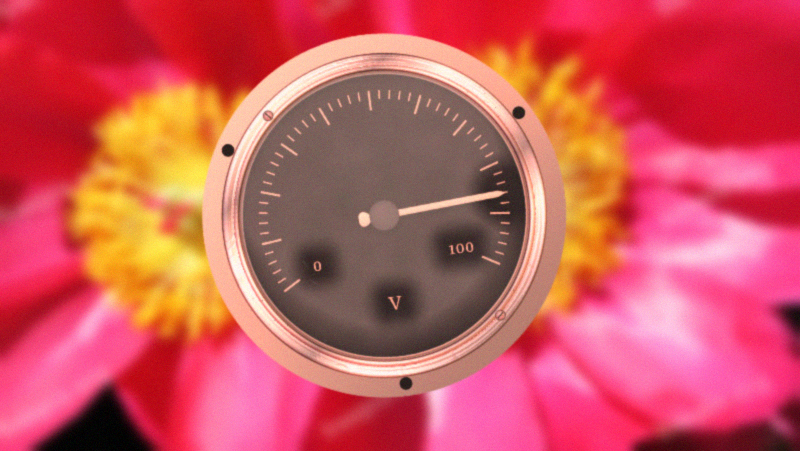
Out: 86V
